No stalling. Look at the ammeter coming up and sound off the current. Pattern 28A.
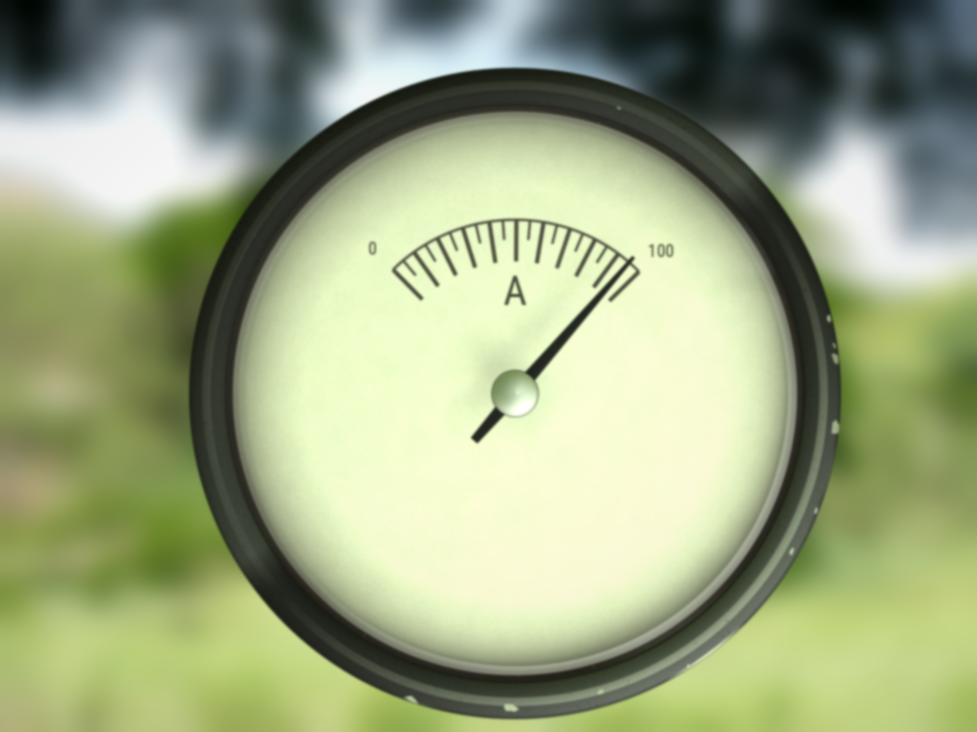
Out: 95A
